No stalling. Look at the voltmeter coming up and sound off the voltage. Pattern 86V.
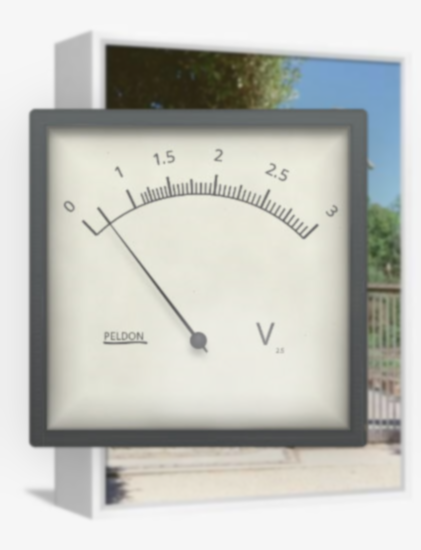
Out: 0.5V
